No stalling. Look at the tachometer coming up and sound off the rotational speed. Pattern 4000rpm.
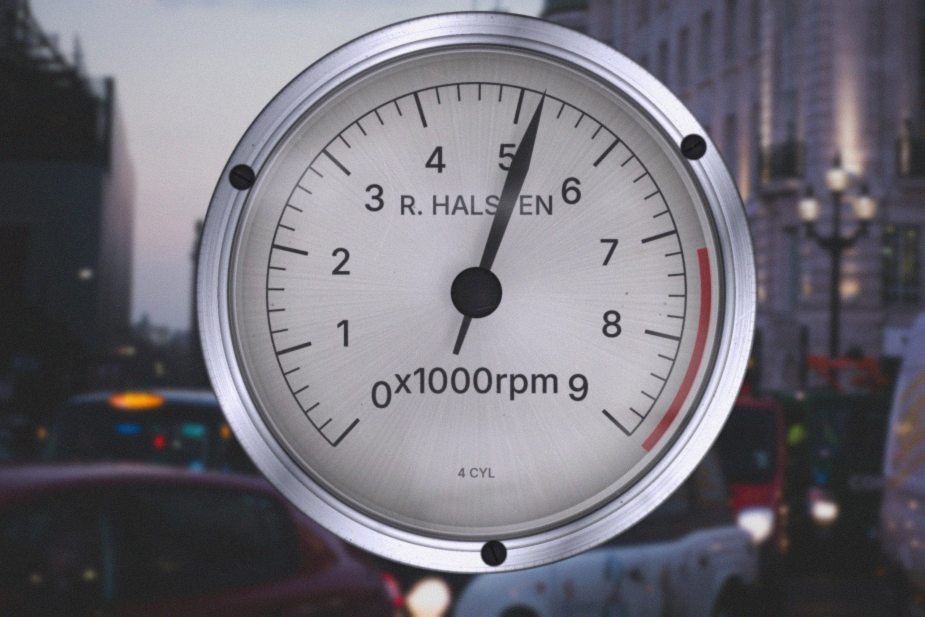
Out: 5200rpm
